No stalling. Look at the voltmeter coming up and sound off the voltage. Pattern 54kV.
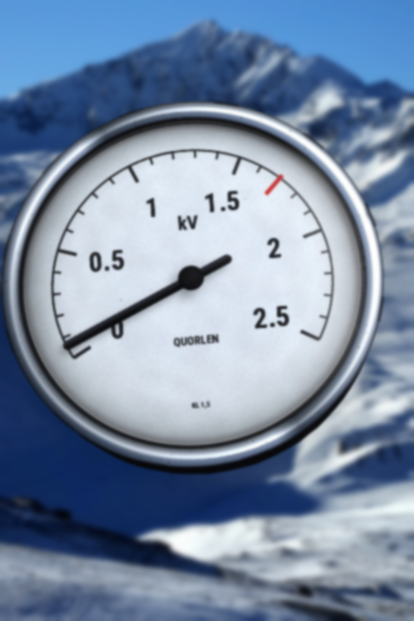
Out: 0.05kV
